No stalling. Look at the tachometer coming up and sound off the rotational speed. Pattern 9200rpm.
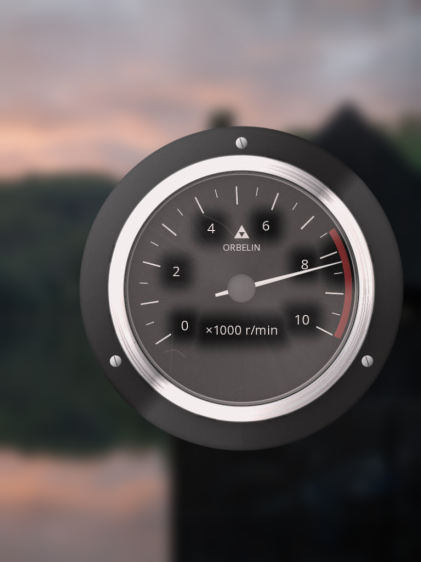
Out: 8250rpm
